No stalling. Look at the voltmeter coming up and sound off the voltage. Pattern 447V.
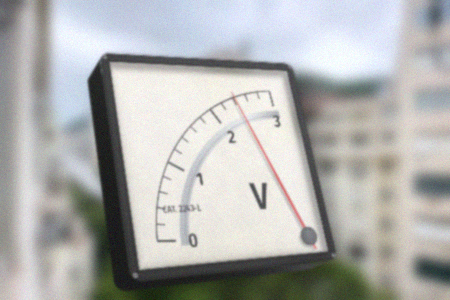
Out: 2.4V
